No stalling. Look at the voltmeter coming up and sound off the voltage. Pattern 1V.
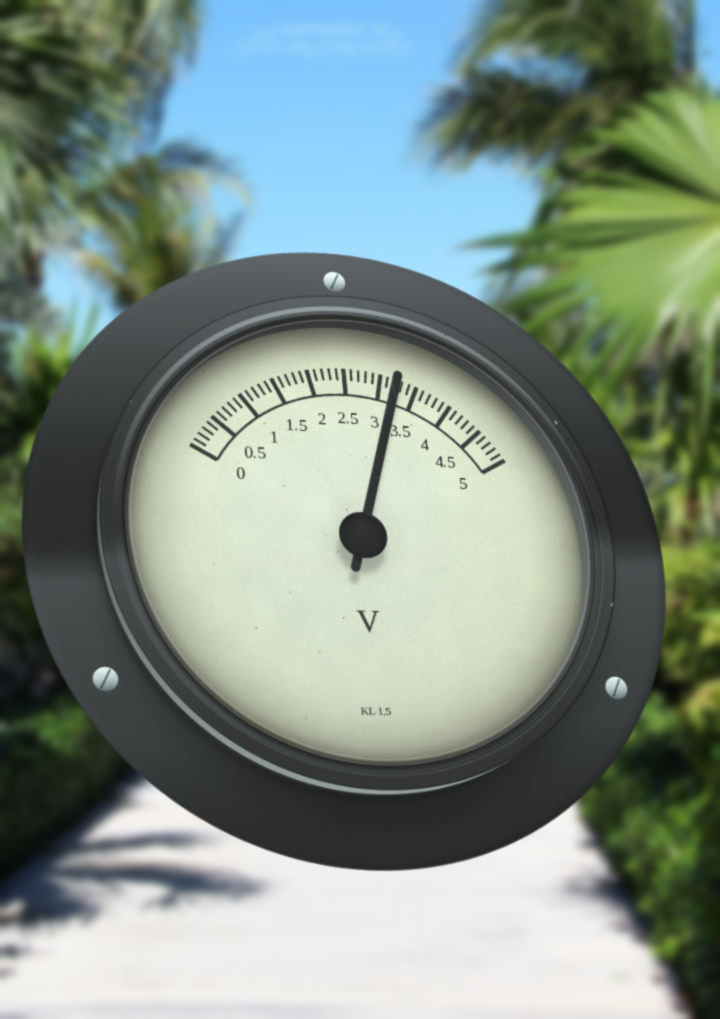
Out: 3.2V
